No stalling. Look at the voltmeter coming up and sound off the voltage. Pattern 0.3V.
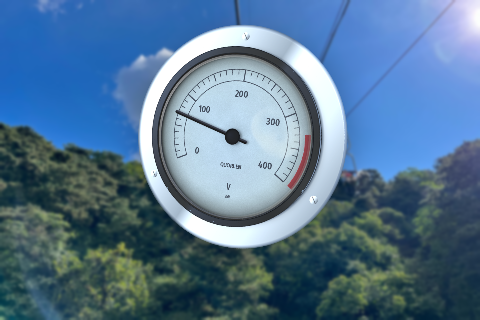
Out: 70V
